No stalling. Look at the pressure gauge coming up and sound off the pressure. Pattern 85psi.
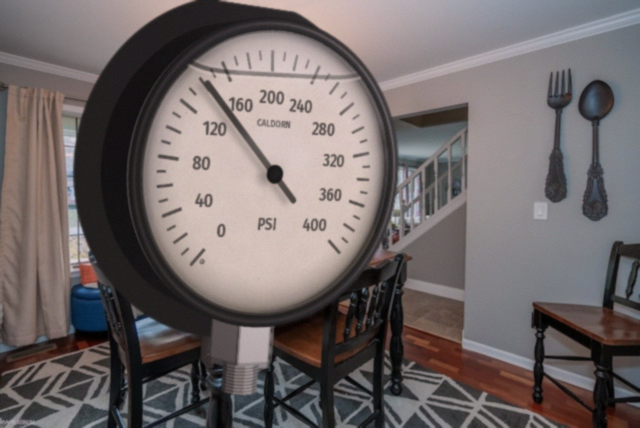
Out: 140psi
